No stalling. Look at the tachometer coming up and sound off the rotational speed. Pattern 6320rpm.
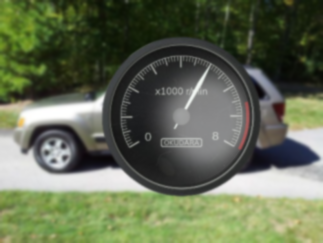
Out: 5000rpm
